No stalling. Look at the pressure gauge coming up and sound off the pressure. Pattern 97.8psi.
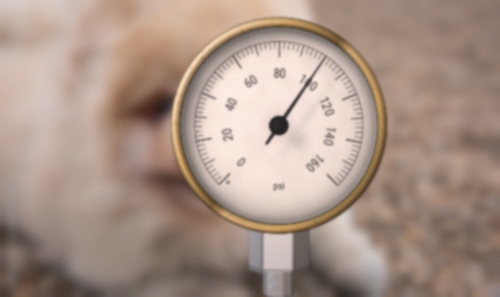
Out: 100psi
